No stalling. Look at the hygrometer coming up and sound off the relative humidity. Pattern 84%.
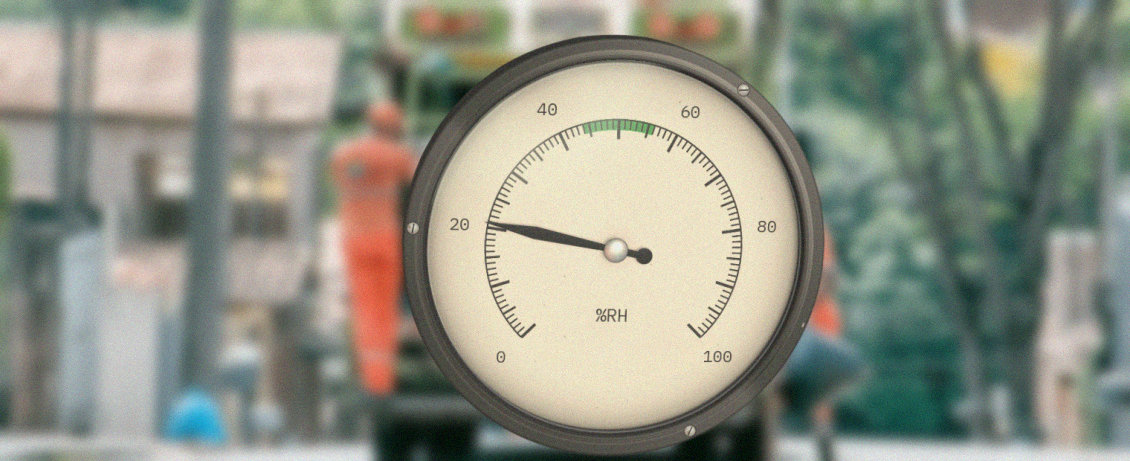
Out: 21%
